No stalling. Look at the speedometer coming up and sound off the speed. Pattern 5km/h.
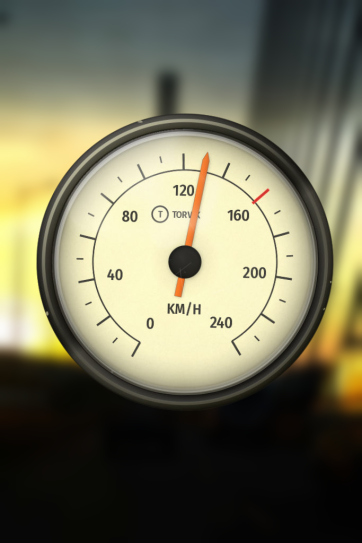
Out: 130km/h
